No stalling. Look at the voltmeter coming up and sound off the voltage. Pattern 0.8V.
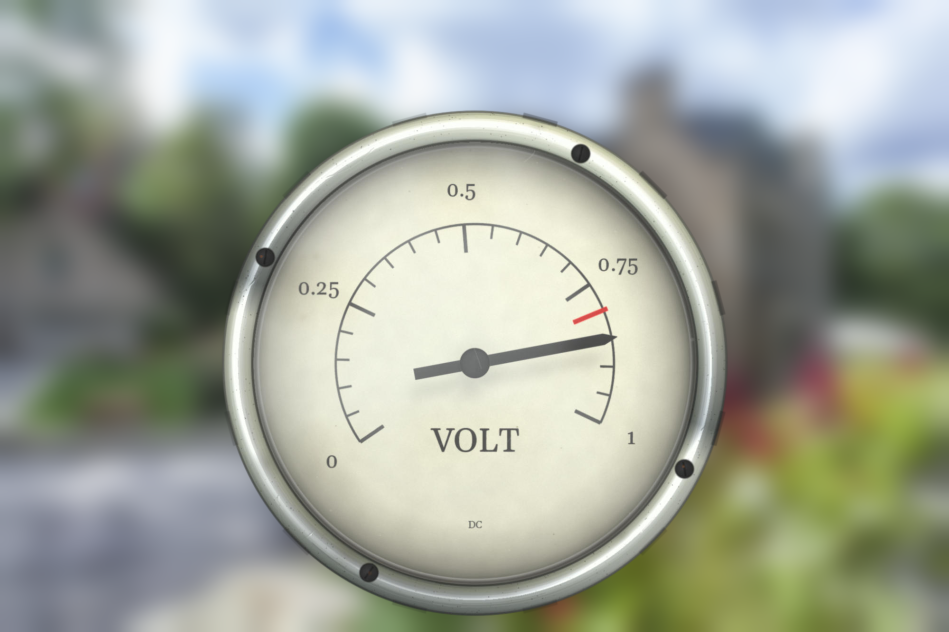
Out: 0.85V
